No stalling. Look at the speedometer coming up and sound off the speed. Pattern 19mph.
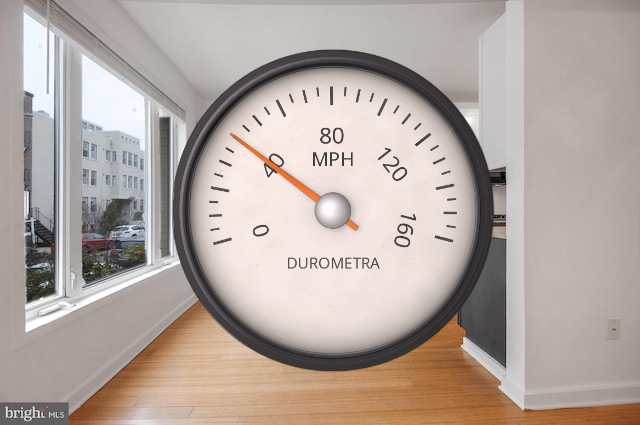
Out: 40mph
